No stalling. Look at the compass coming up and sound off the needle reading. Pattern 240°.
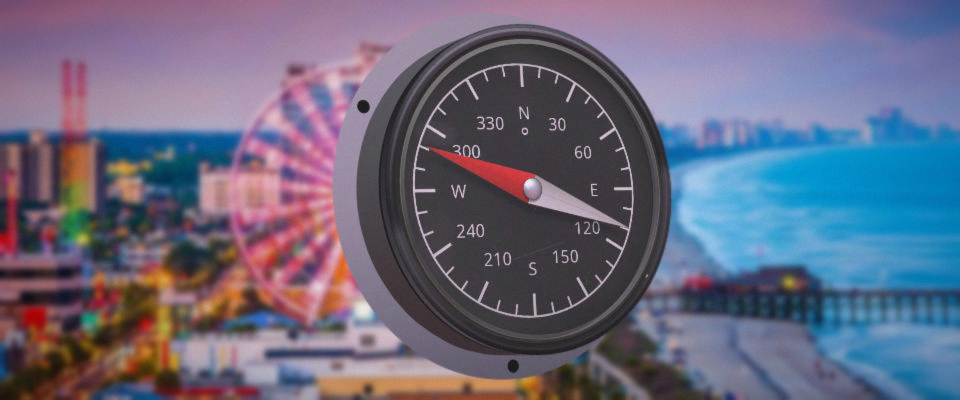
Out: 290°
